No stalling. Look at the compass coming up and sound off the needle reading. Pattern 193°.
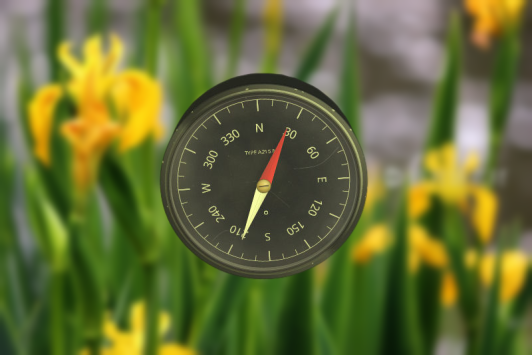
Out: 25°
